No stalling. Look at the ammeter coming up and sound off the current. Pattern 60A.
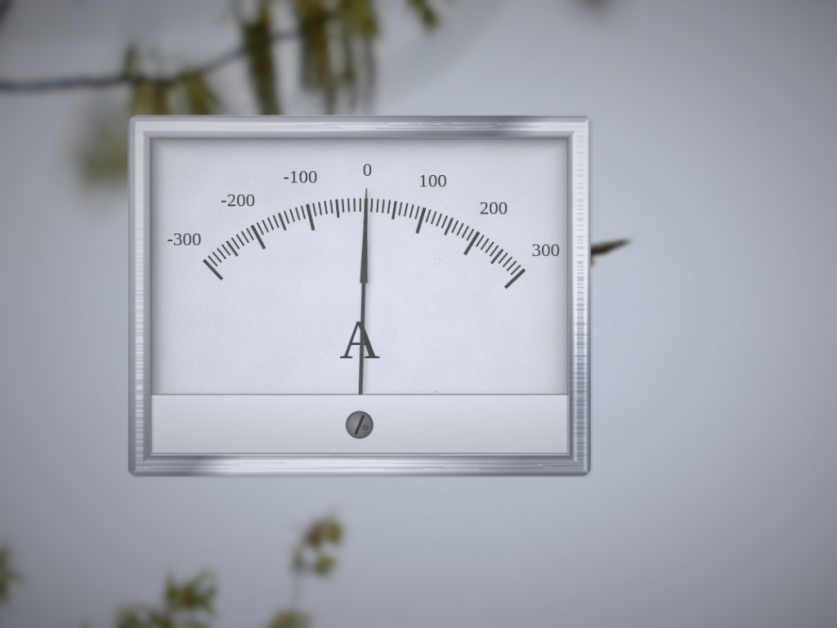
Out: 0A
